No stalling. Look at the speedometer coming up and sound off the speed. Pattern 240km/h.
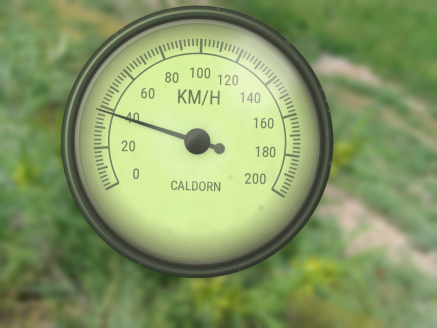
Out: 38km/h
